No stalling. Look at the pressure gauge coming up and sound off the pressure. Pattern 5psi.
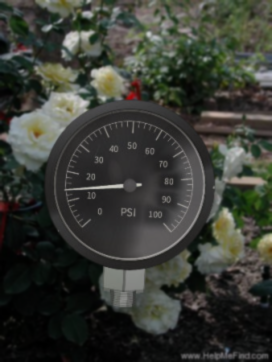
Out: 14psi
